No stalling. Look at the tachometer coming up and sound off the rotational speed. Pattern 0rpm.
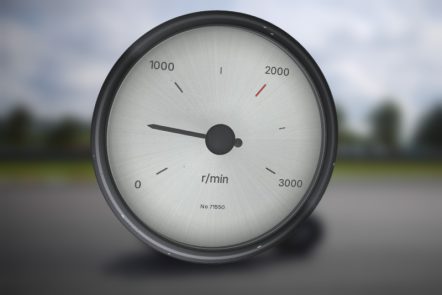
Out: 500rpm
